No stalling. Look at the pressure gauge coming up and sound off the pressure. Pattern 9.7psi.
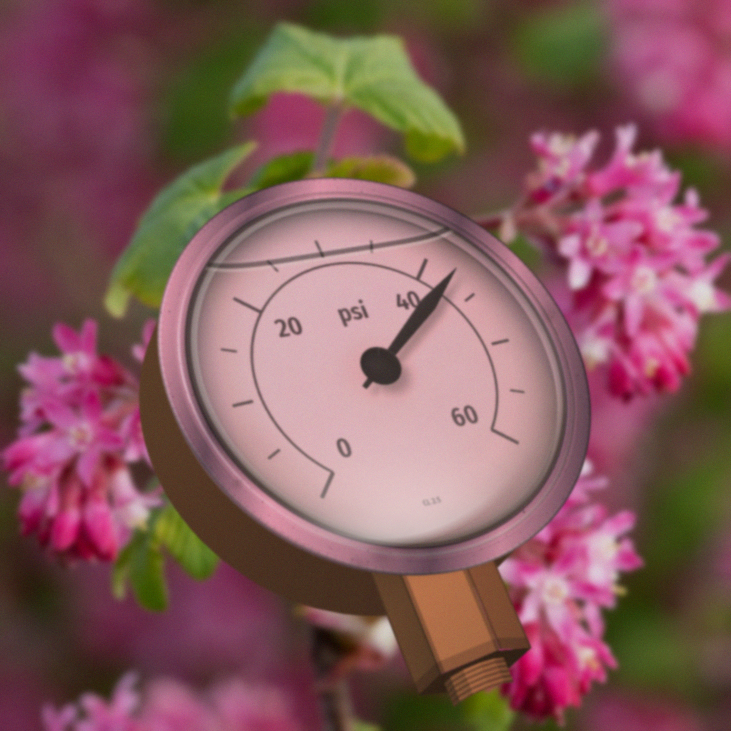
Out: 42.5psi
